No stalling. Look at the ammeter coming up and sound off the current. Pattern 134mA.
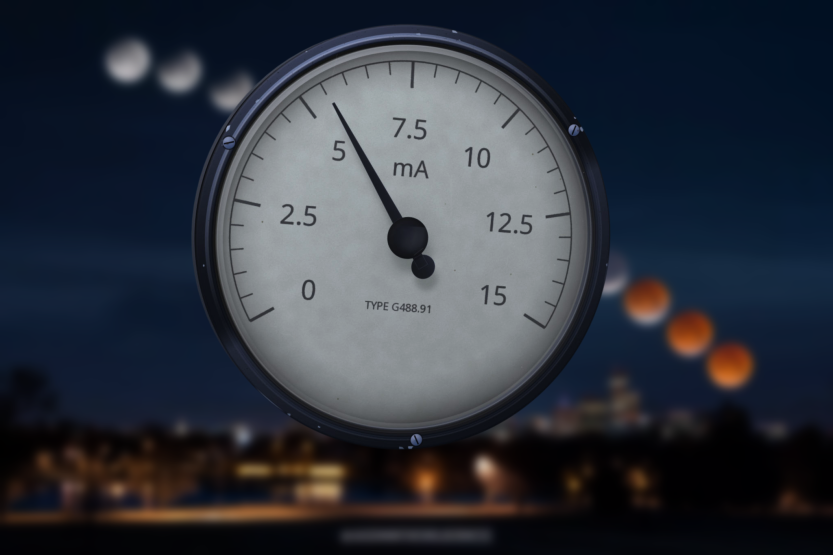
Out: 5.5mA
